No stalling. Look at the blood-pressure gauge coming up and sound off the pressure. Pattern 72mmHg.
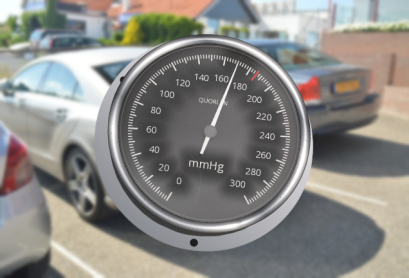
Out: 170mmHg
